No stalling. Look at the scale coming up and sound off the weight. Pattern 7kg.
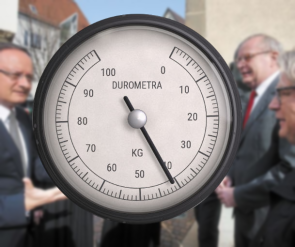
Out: 41kg
